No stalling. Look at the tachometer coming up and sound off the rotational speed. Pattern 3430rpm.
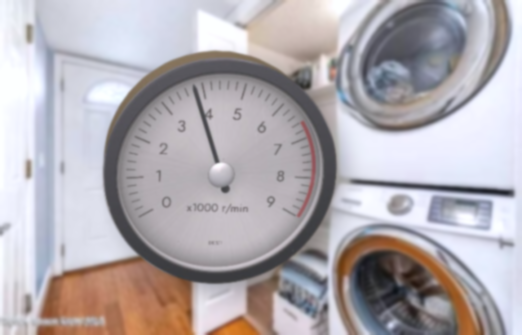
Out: 3800rpm
